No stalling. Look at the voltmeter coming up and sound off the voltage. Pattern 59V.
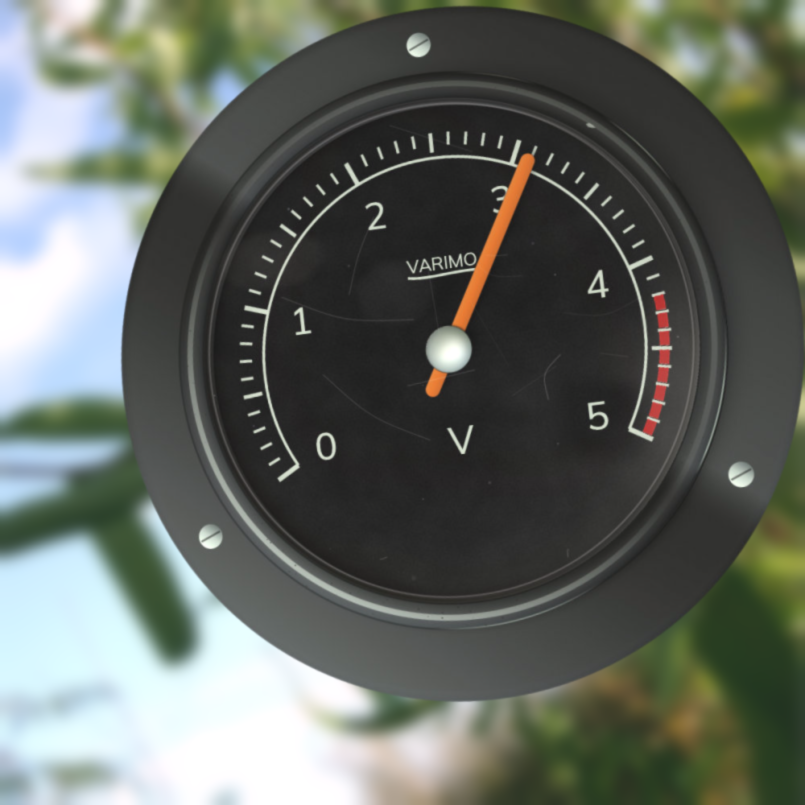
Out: 3.1V
